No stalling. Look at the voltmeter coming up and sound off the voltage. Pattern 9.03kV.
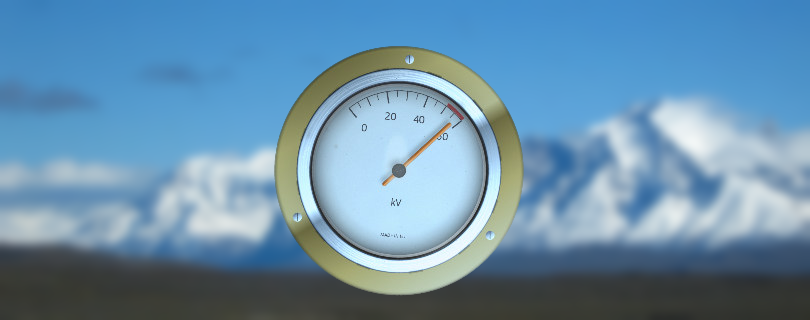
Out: 57.5kV
